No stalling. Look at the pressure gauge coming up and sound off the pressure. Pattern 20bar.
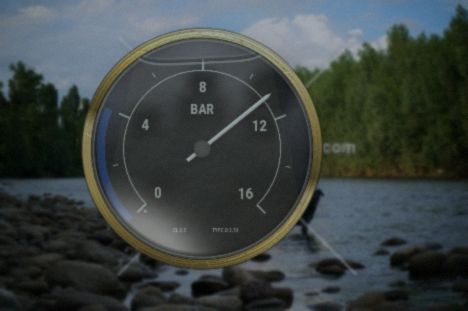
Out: 11bar
